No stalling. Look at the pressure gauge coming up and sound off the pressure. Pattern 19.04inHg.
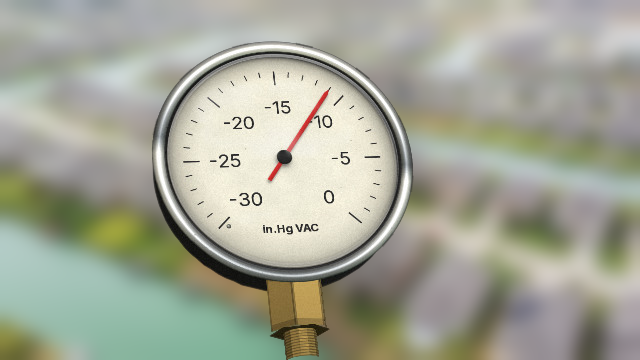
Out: -11inHg
